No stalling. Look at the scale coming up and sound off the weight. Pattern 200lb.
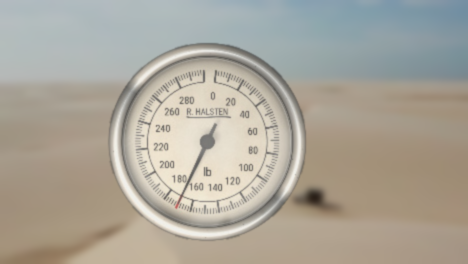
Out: 170lb
